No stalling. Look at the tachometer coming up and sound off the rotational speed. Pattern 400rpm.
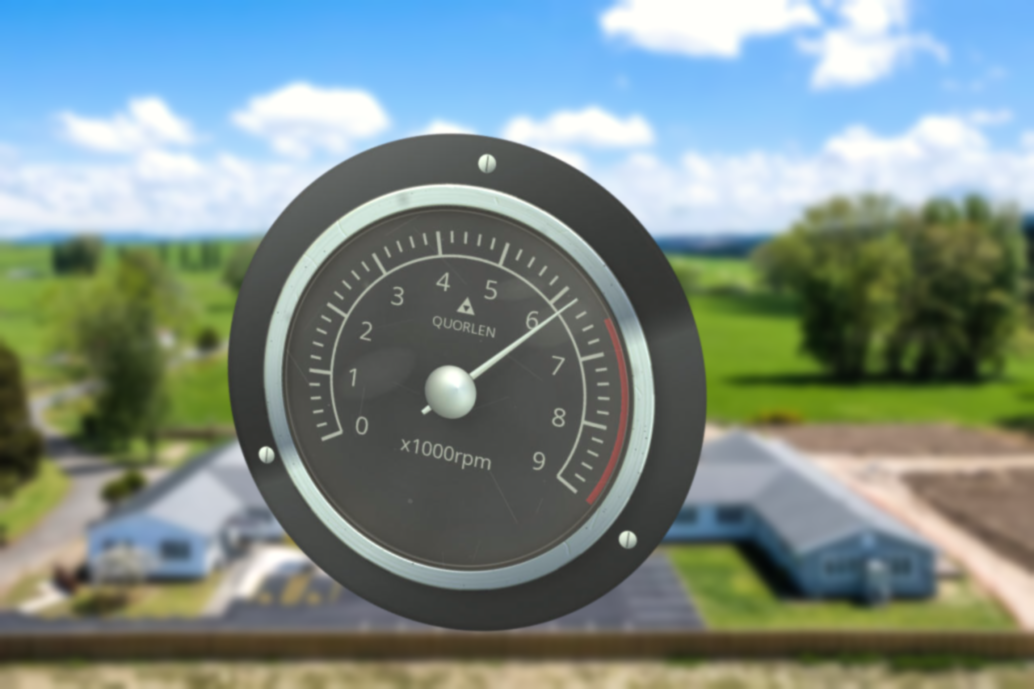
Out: 6200rpm
